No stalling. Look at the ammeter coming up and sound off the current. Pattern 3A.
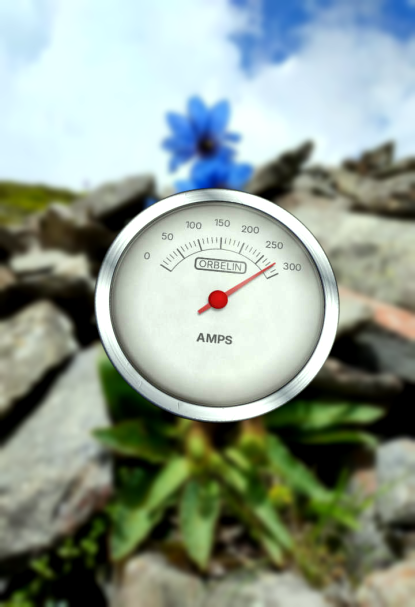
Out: 280A
